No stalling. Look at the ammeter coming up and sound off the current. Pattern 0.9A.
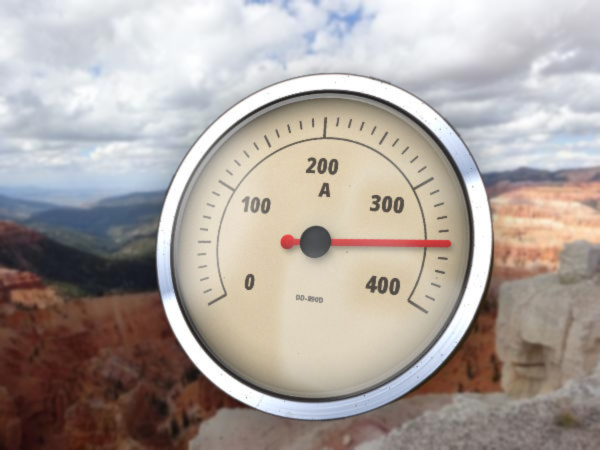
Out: 350A
